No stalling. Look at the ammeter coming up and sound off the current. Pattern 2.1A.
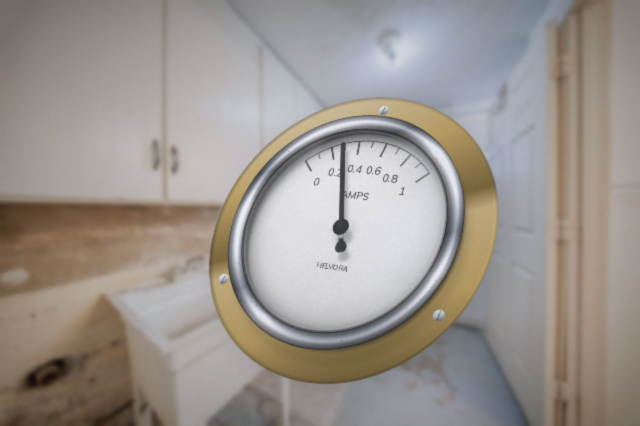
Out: 0.3A
